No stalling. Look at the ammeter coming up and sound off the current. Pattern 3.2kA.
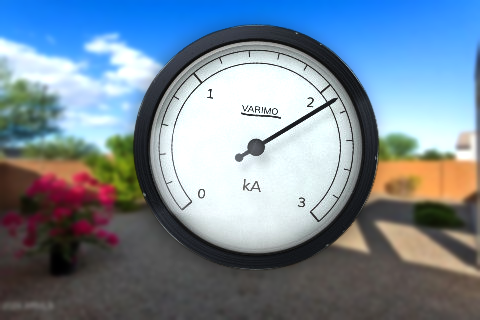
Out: 2.1kA
